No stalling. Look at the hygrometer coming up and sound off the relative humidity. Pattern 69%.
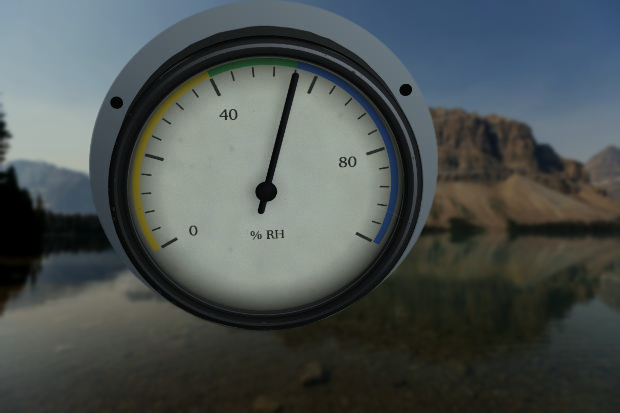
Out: 56%
